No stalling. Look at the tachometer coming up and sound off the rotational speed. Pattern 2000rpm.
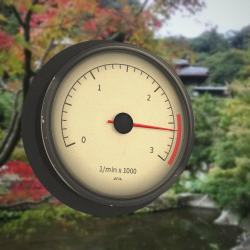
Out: 2600rpm
